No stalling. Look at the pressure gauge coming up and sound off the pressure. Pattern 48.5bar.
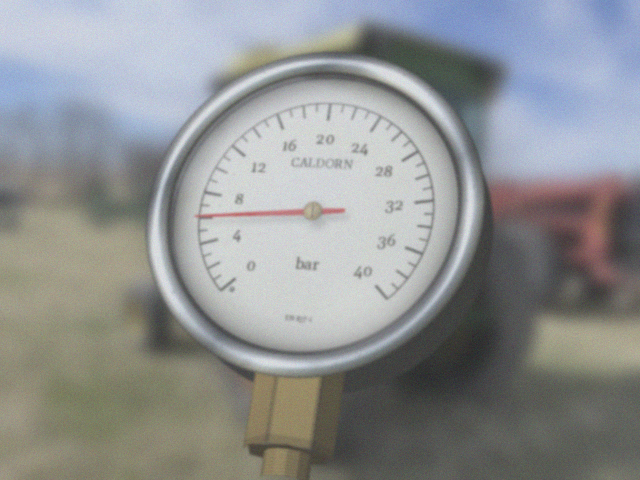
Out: 6bar
